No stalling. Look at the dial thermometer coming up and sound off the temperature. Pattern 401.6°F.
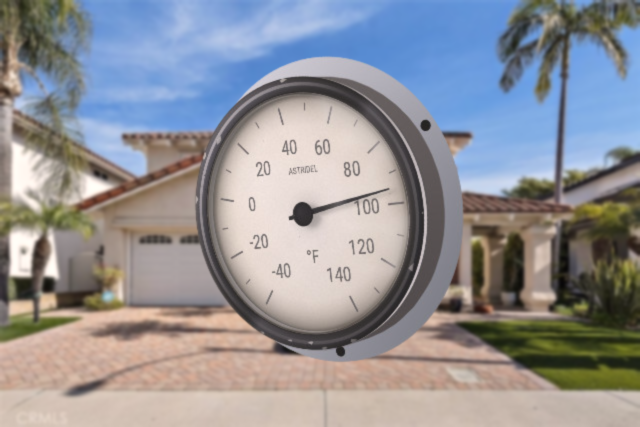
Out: 95°F
